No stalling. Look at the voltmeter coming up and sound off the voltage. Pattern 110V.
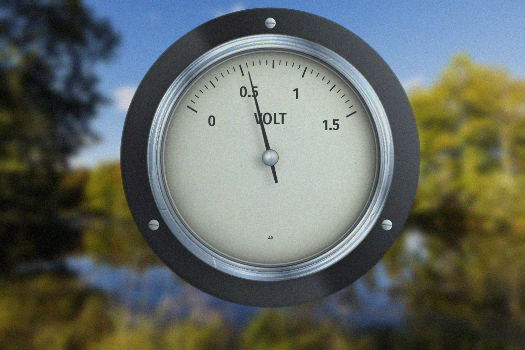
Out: 0.55V
